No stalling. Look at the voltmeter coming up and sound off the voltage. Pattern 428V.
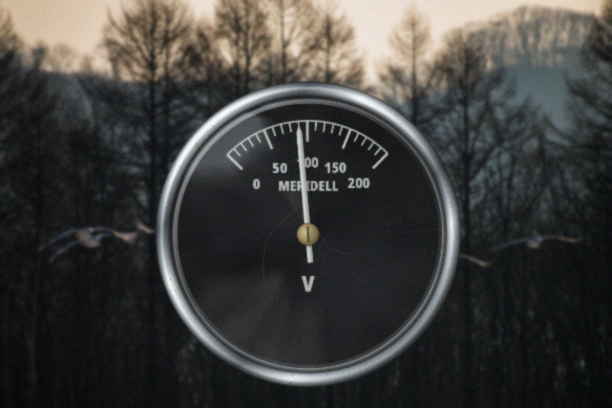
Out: 90V
